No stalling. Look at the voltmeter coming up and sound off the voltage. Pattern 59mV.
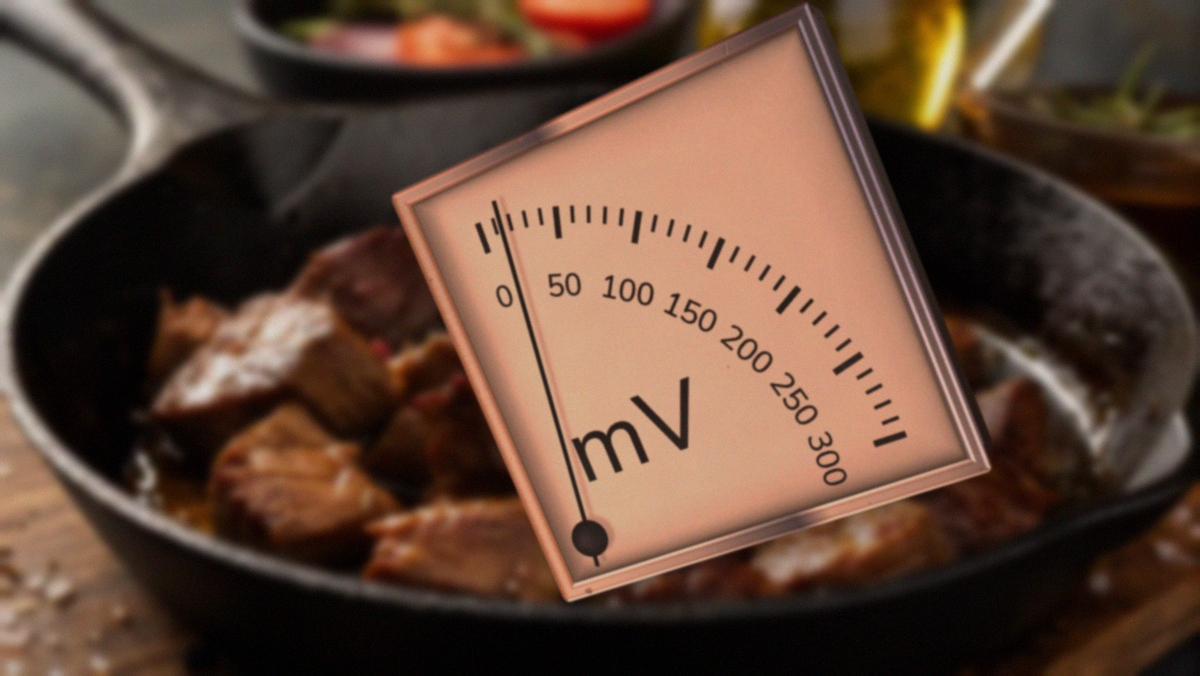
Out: 15mV
